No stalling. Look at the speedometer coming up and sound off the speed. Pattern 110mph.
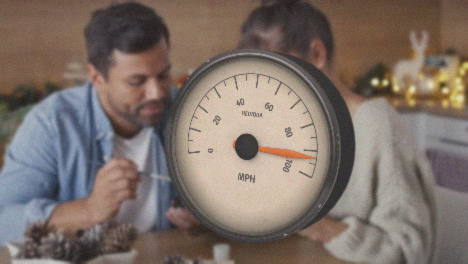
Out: 92.5mph
